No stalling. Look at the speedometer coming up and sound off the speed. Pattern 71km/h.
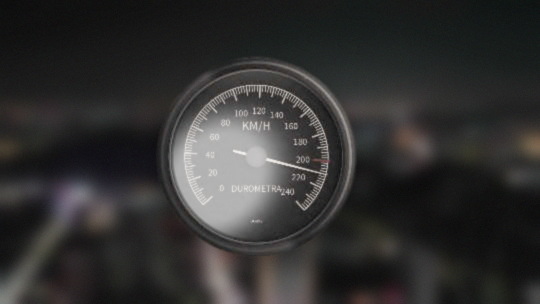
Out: 210km/h
